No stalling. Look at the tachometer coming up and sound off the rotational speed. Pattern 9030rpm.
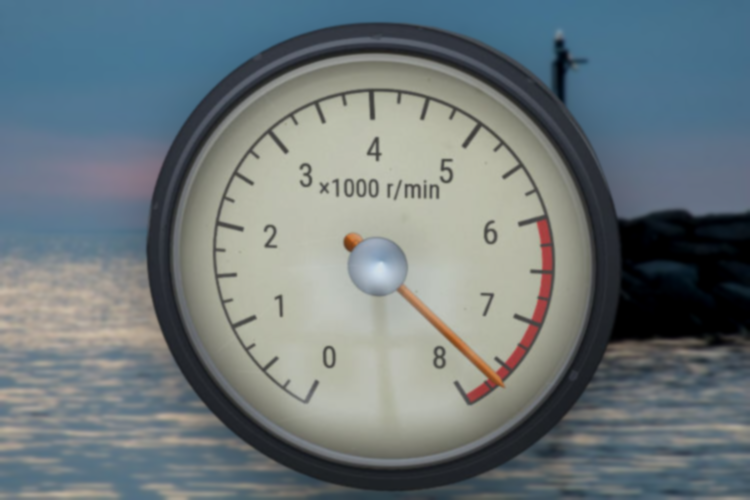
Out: 7625rpm
